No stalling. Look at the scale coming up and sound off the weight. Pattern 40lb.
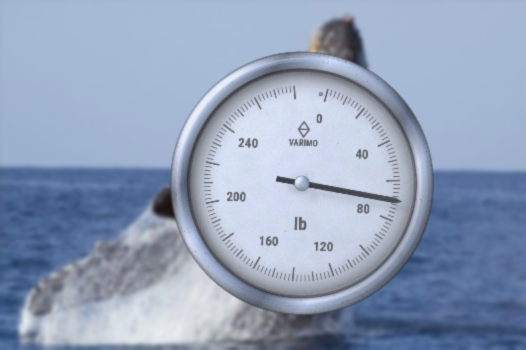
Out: 70lb
